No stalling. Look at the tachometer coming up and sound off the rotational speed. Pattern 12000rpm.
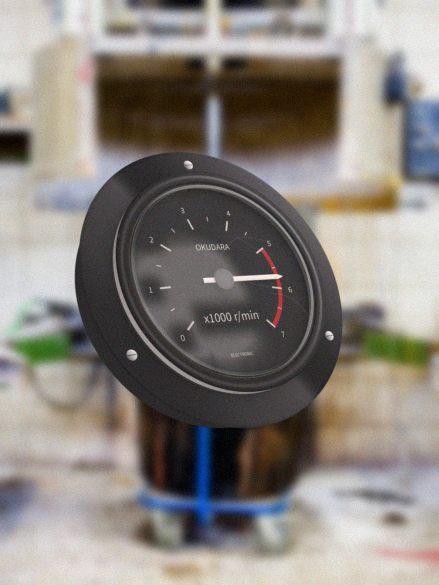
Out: 5750rpm
